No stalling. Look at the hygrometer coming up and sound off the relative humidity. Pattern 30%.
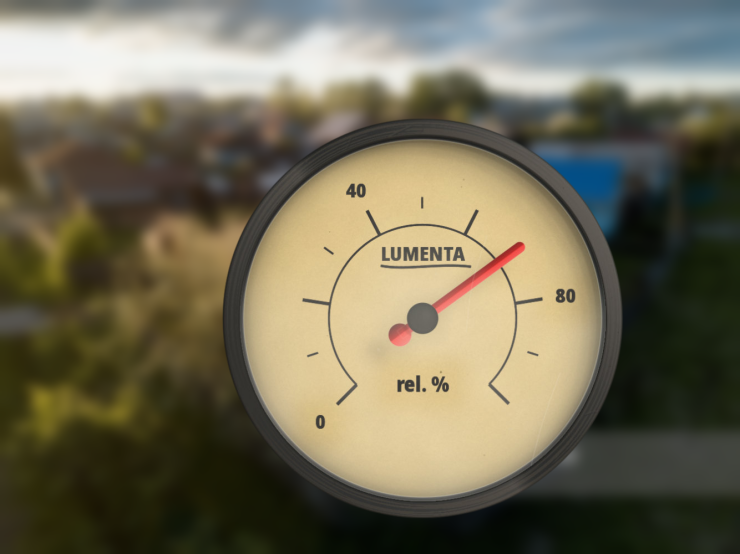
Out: 70%
